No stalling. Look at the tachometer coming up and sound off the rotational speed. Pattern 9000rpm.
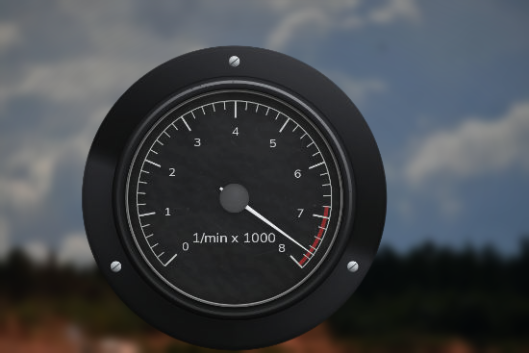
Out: 7700rpm
